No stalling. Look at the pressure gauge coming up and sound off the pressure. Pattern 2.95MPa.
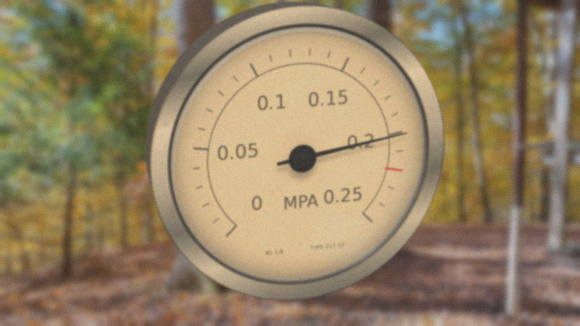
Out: 0.2MPa
